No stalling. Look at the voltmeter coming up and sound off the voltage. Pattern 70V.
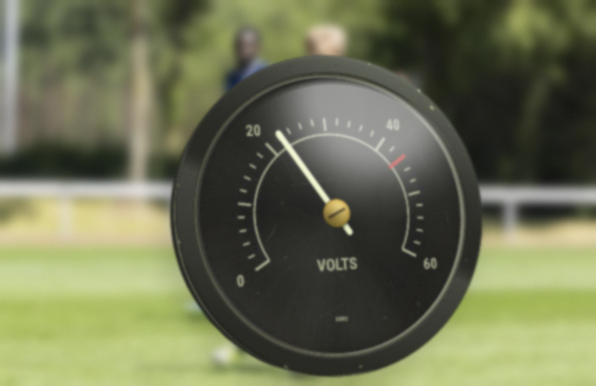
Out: 22V
